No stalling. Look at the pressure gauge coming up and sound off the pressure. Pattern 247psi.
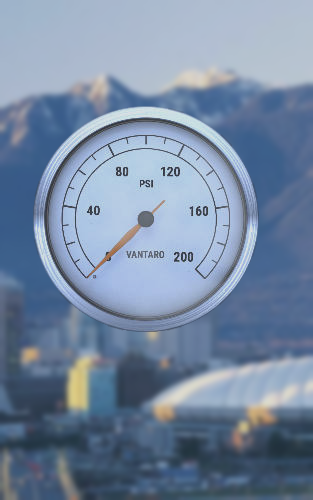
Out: 0psi
